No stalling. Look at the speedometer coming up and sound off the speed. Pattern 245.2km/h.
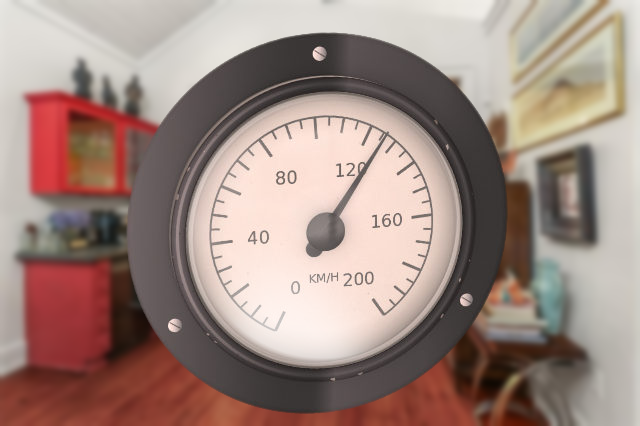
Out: 125km/h
